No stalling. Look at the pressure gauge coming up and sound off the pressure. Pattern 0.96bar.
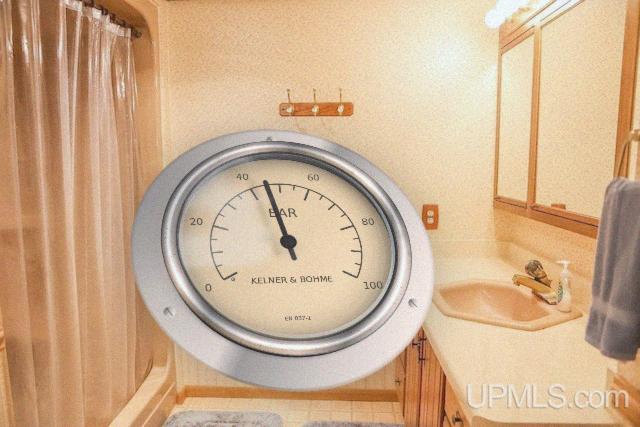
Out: 45bar
